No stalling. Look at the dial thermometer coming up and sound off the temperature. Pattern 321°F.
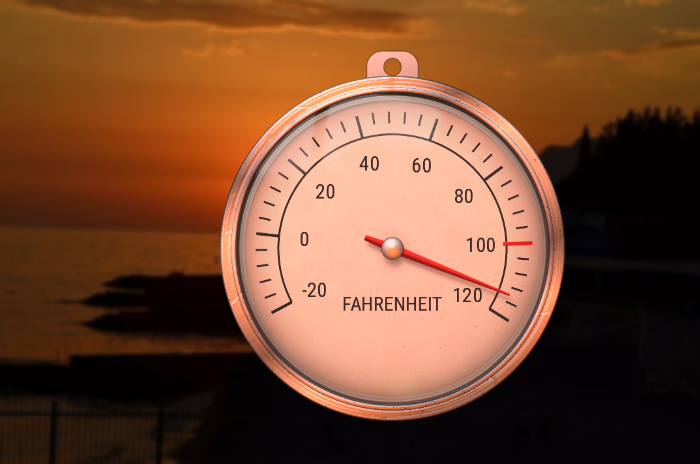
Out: 114°F
